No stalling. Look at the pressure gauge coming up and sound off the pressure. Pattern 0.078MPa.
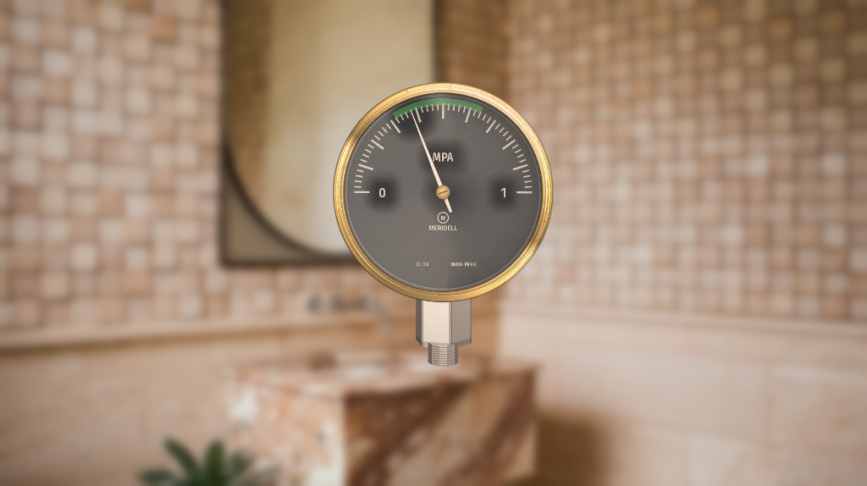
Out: 0.38MPa
